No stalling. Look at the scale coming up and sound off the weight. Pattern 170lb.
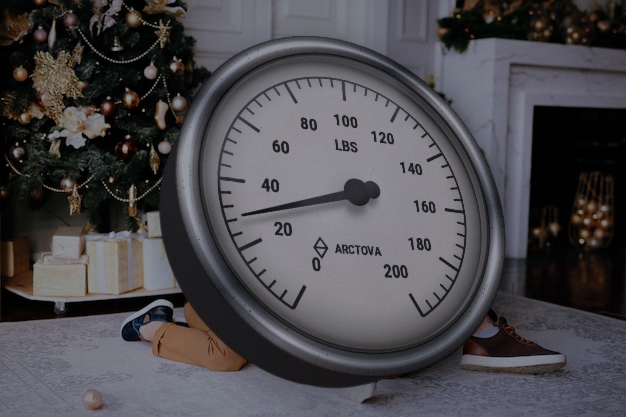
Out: 28lb
